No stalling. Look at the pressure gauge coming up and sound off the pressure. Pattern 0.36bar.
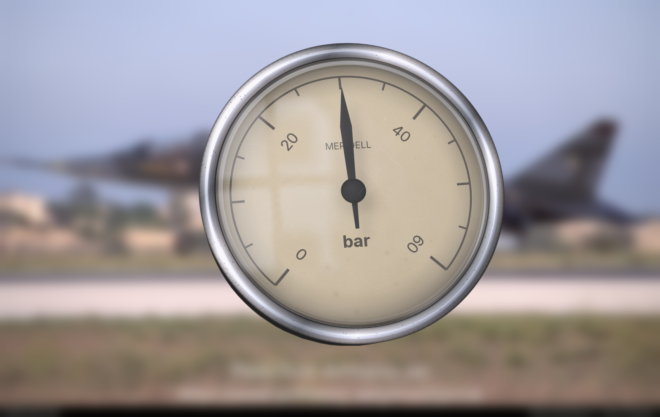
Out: 30bar
